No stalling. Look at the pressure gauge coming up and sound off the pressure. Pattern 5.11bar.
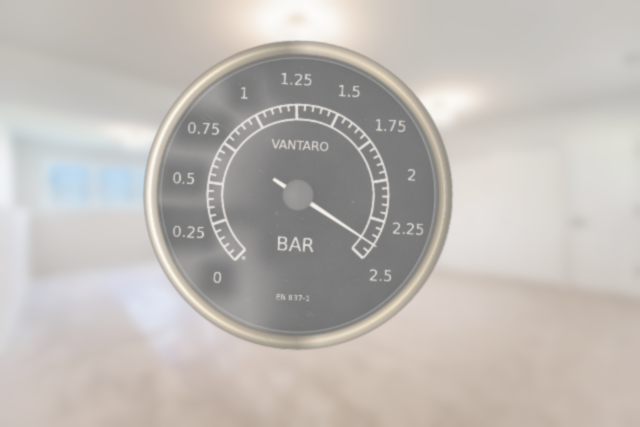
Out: 2.4bar
